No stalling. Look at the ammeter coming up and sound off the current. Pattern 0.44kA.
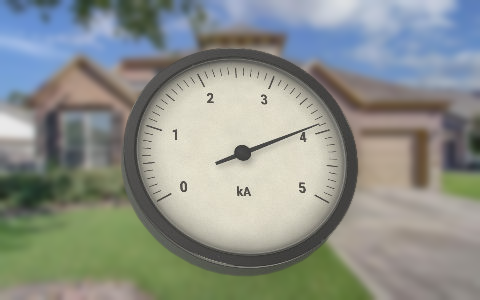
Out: 3.9kA
